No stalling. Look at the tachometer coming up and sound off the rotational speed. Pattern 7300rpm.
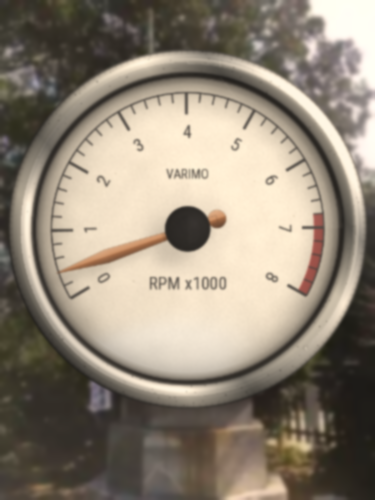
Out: 400rpm
